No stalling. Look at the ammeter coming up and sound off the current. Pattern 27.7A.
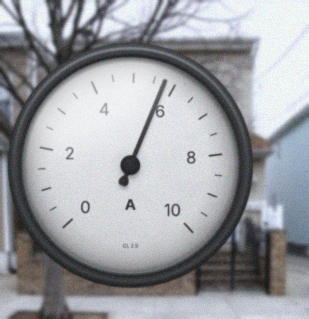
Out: 5.75A
